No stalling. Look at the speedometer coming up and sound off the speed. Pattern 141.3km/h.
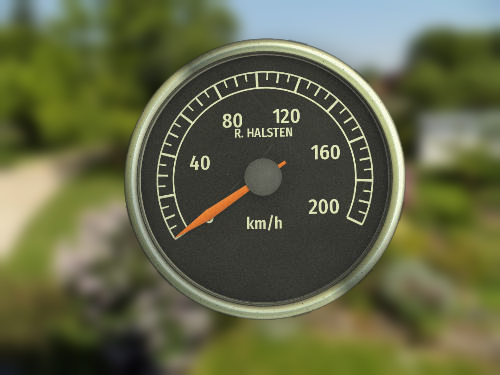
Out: 0km/h
